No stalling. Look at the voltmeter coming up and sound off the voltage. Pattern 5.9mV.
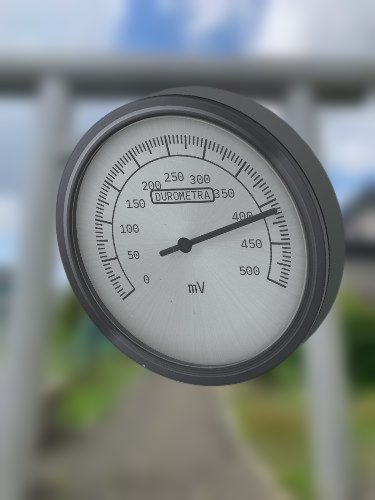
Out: 410mV
